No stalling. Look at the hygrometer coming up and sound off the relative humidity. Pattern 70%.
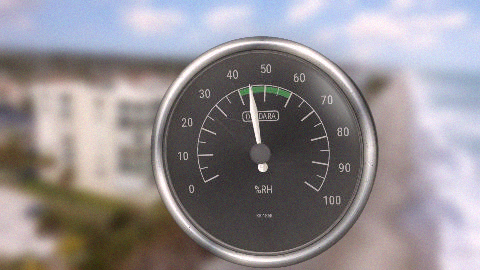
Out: 45%
